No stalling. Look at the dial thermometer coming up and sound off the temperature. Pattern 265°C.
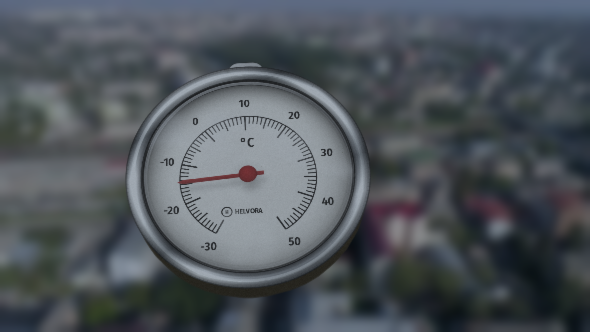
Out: -15°C
